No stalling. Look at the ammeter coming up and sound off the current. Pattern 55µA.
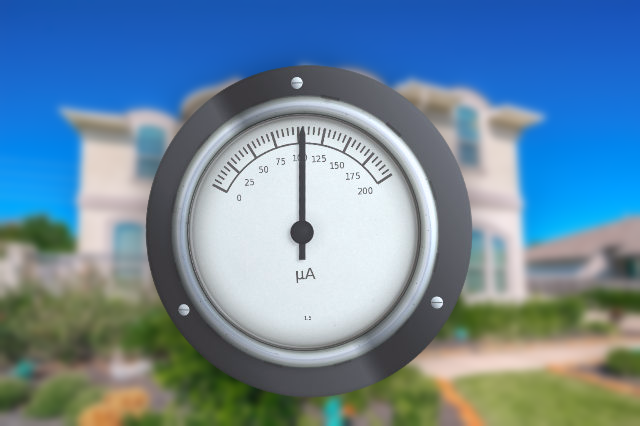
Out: 105µA
